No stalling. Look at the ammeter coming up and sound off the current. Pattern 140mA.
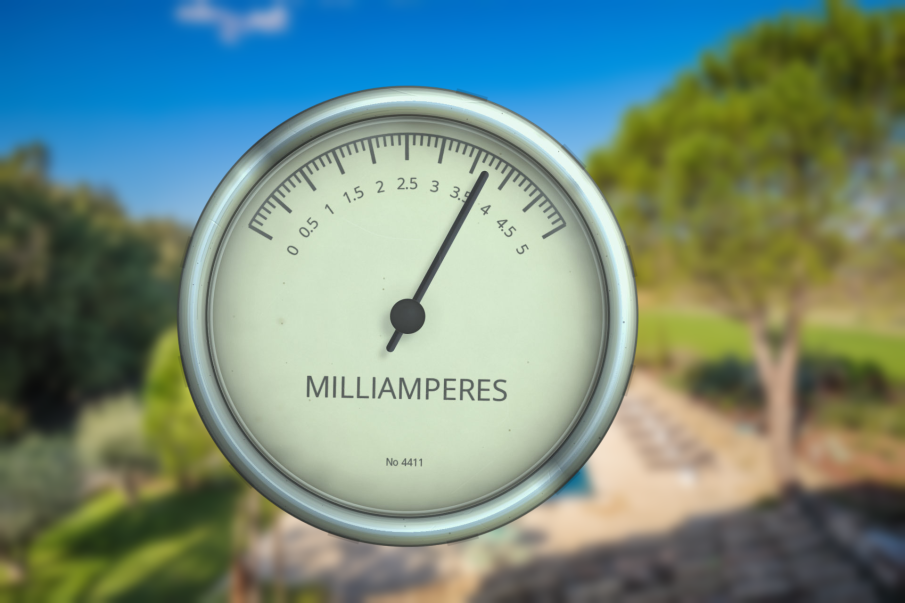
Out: 3.7mA
